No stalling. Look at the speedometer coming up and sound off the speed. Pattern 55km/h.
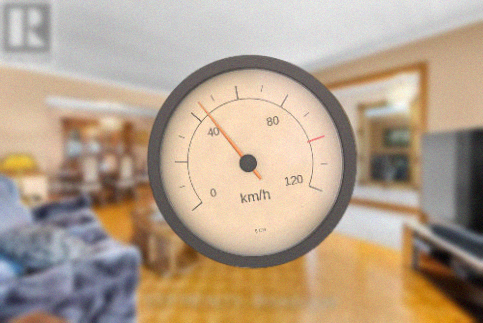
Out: 45km/h
